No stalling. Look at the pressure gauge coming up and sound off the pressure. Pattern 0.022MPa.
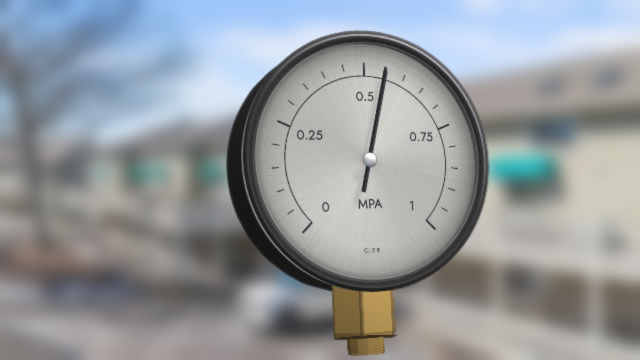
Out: 0.55MPa
